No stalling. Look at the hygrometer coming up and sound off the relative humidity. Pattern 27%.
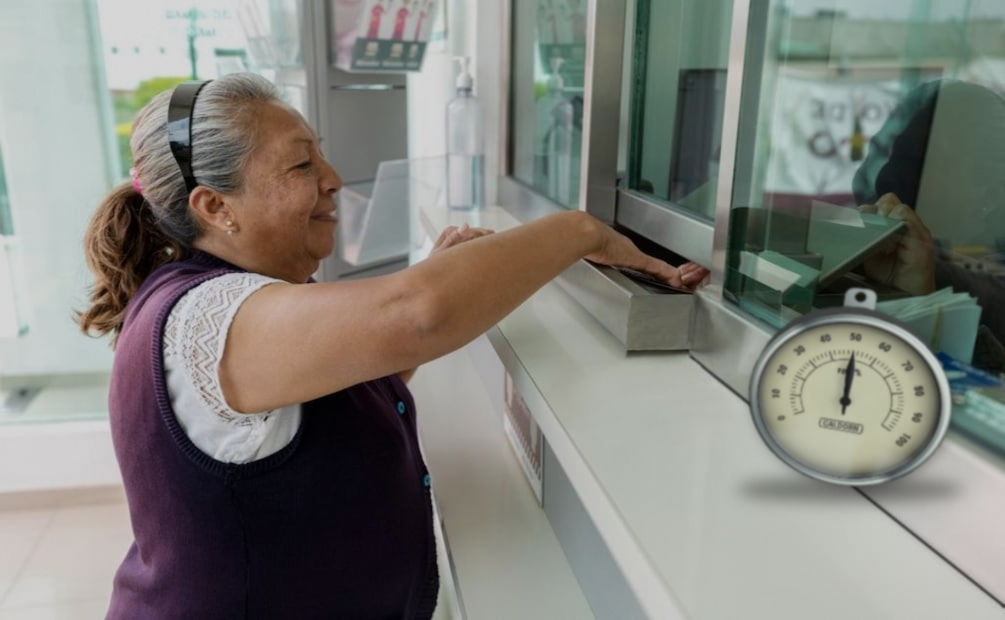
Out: 50%
